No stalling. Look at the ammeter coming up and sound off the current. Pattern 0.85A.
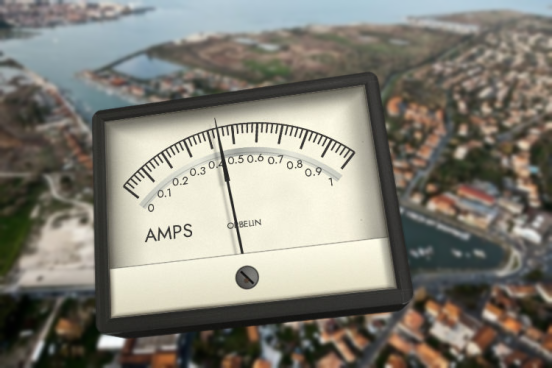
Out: 0.44A
